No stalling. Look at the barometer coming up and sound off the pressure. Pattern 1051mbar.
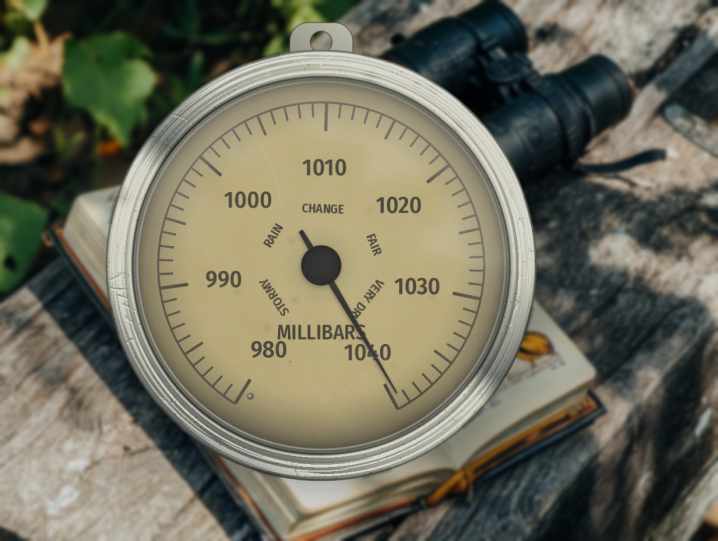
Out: 1039.5mbar
